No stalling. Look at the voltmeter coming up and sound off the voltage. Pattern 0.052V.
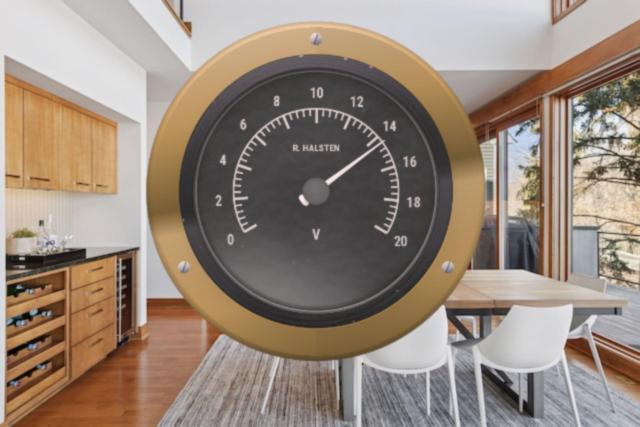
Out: 14.4V
